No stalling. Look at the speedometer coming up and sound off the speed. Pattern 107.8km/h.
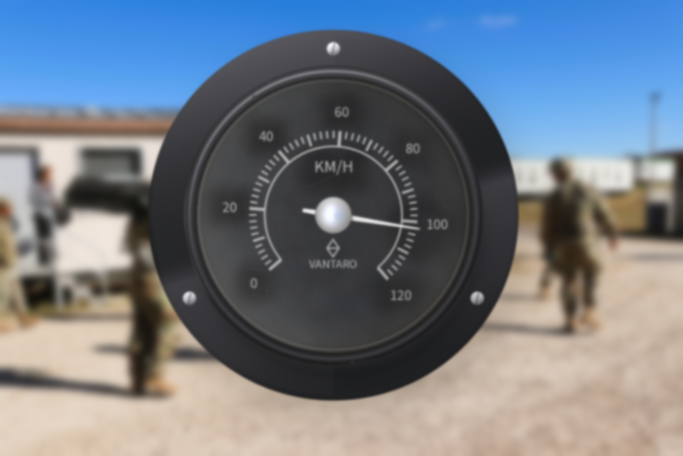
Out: 102km/h
